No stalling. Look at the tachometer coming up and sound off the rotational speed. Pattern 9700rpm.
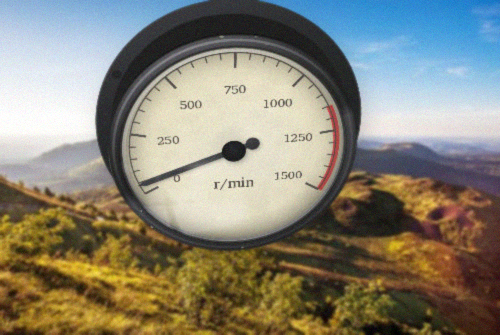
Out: 50rpm
